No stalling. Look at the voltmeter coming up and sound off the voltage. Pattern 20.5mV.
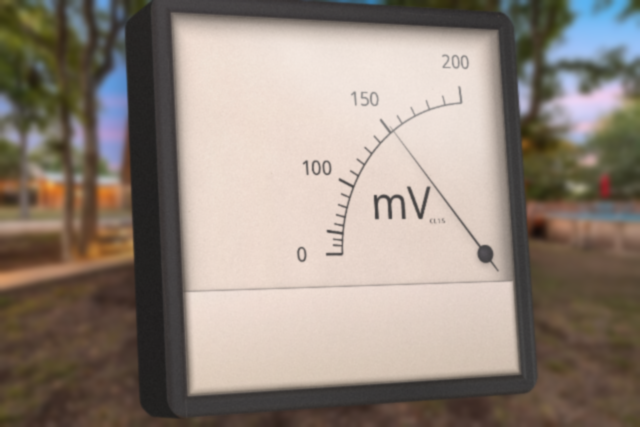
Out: 150mV
